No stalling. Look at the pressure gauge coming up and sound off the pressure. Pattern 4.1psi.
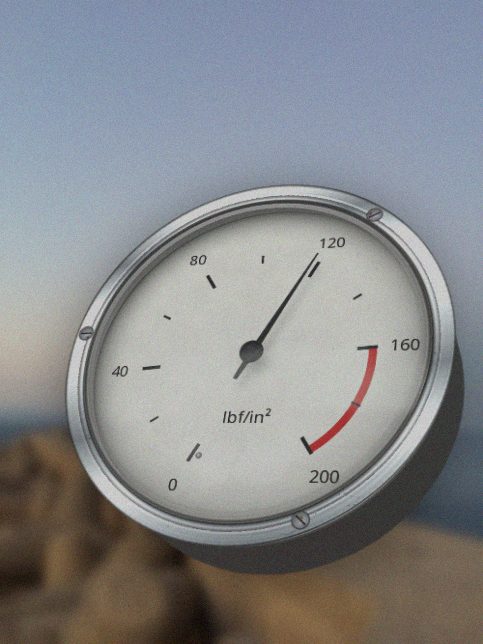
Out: 120psi
